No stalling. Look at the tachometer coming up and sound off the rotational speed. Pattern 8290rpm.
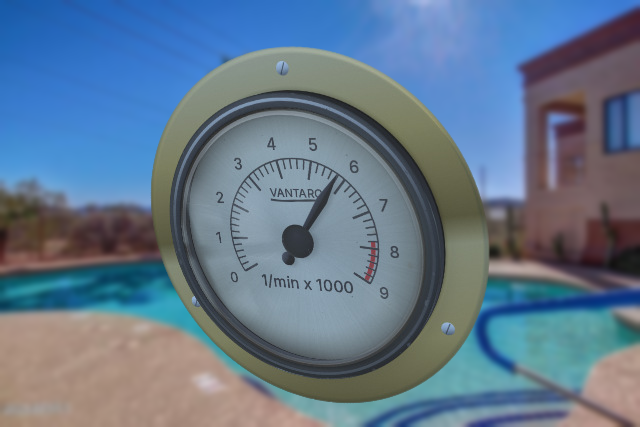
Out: 5800rpm
